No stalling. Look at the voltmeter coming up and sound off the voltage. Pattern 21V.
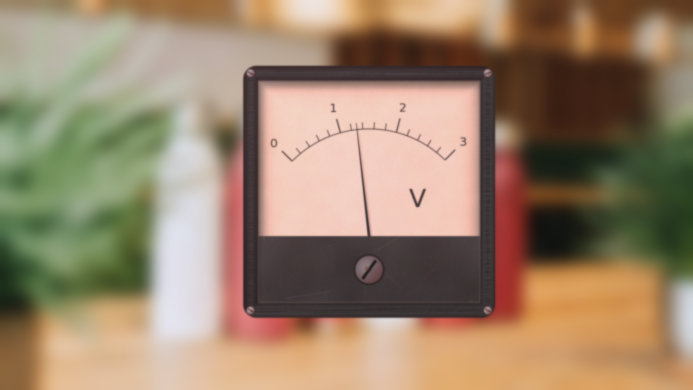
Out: 1.3V
